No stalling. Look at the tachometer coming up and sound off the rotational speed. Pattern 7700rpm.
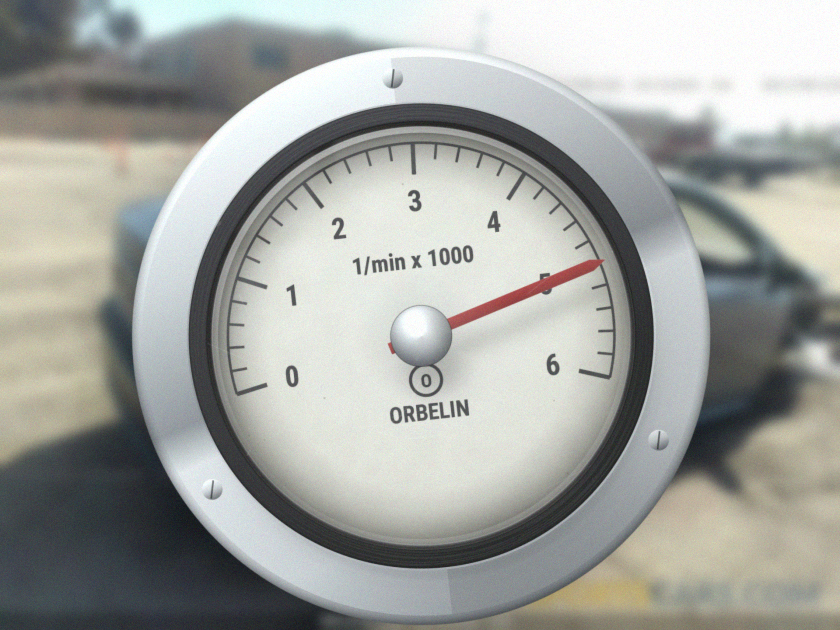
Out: 5000rpm
